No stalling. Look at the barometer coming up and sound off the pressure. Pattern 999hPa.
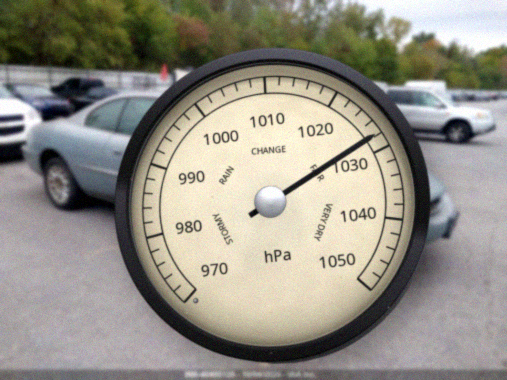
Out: 1028hPa
